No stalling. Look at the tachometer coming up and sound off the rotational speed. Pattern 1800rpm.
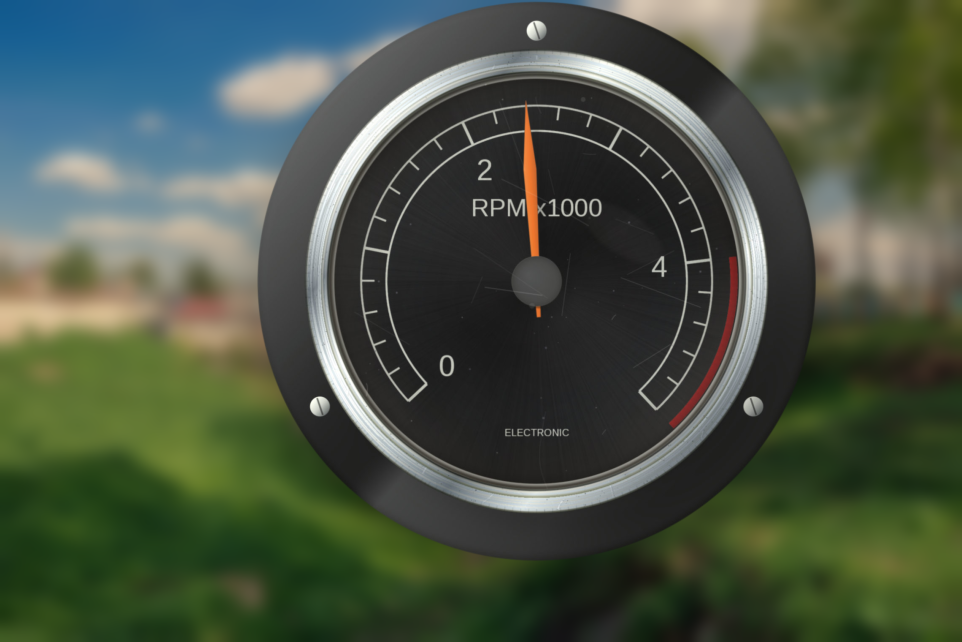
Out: 2400rpm
